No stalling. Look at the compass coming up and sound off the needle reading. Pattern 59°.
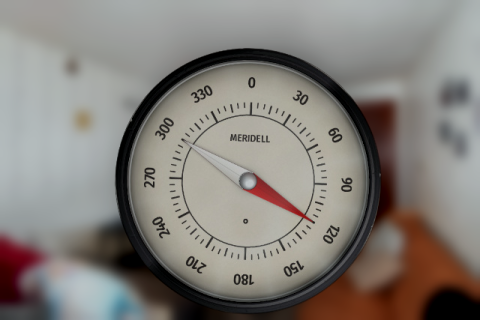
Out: 120°
